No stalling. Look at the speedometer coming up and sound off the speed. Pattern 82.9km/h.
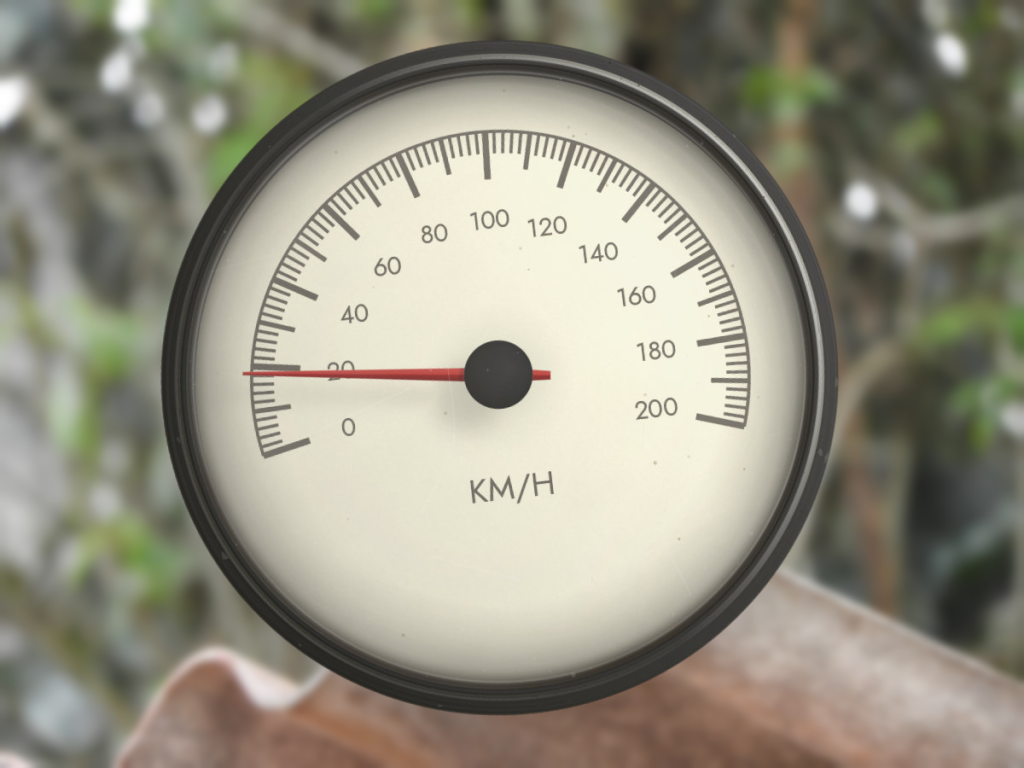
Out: 18km/h
